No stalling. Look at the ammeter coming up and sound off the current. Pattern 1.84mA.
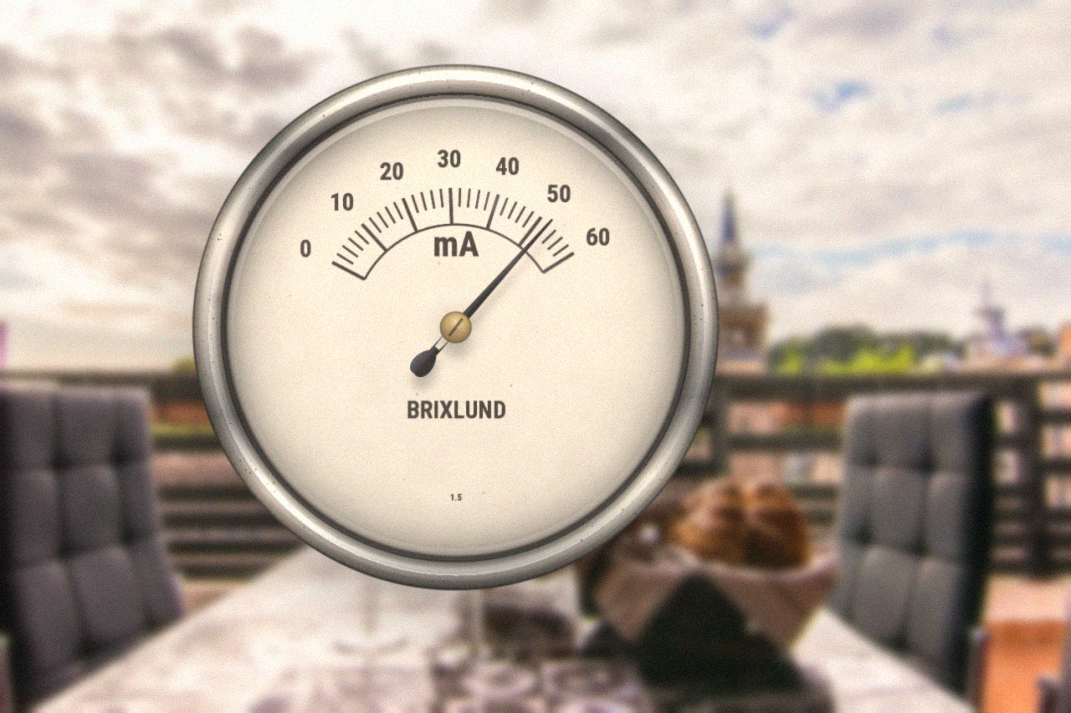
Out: 52mA
